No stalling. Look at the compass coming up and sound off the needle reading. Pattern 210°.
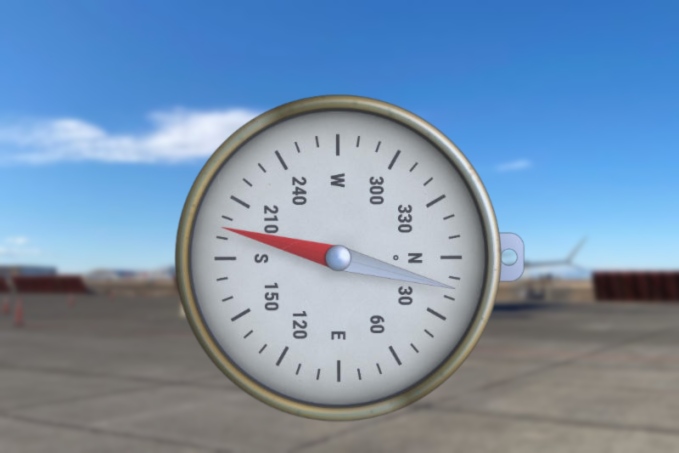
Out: 195°
